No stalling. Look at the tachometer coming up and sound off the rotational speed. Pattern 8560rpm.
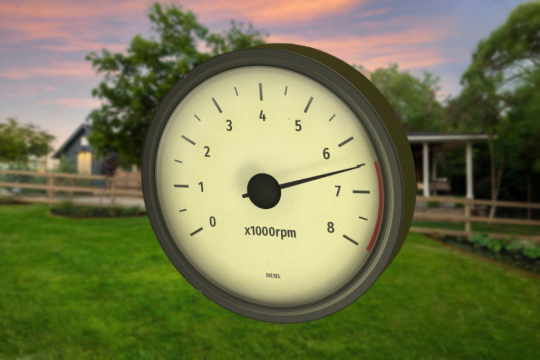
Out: 6500rpm
